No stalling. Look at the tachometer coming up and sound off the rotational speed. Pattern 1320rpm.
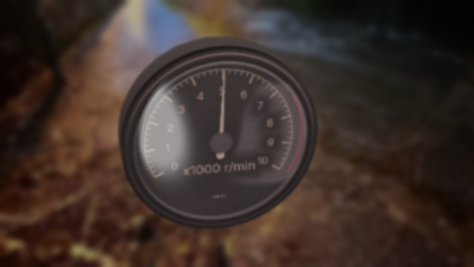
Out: 5000rpm
